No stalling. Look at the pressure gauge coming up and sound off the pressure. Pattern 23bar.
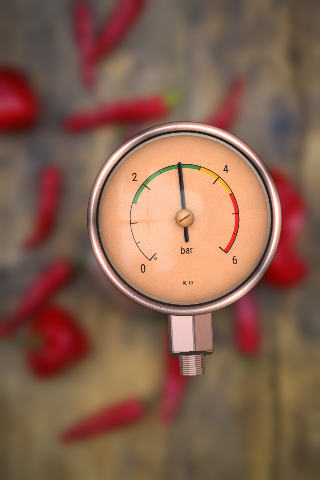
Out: 3bar
